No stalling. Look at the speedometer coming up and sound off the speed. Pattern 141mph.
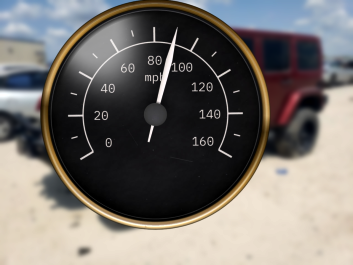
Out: 90mph
